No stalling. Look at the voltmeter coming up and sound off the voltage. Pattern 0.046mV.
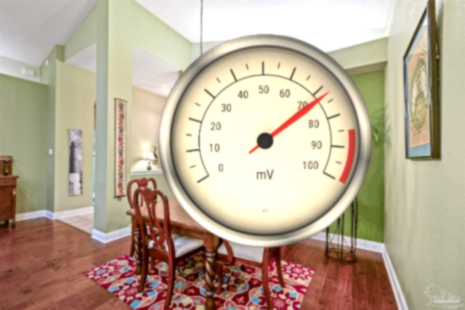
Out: 72.5mV
